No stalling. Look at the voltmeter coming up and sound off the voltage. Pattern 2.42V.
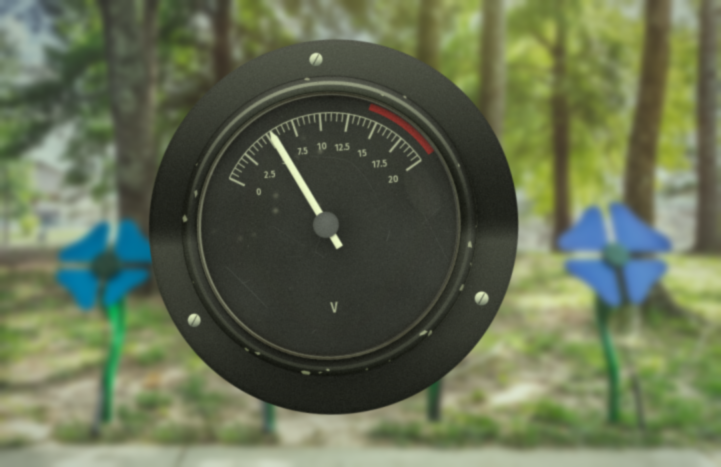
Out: 5.5V
